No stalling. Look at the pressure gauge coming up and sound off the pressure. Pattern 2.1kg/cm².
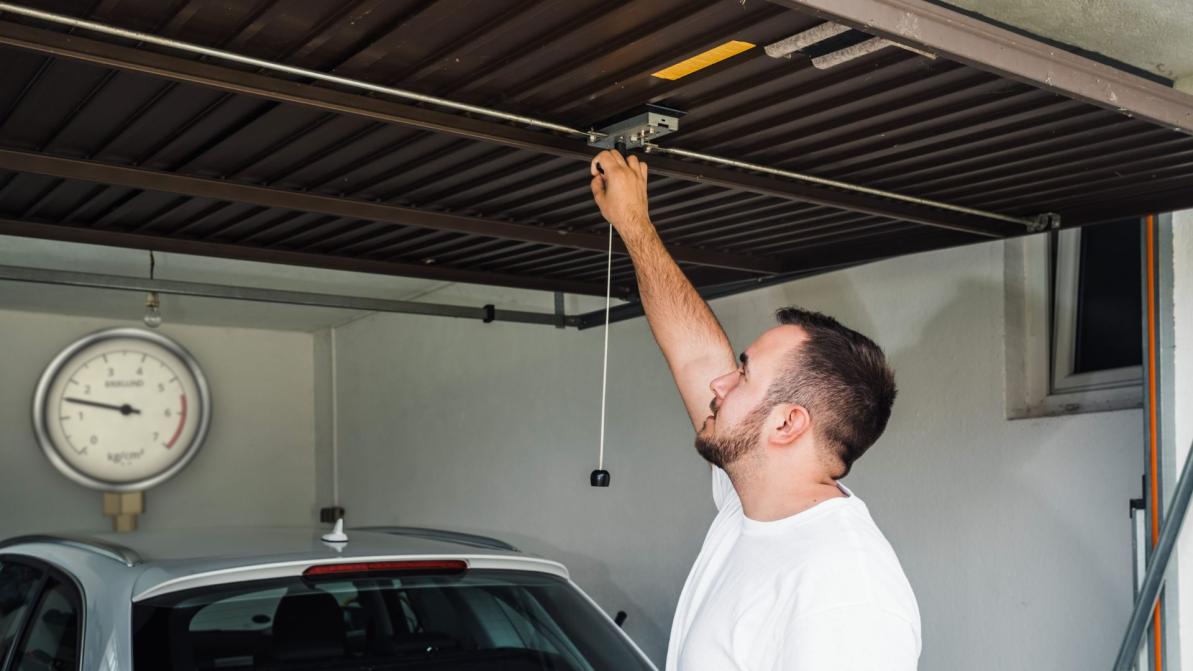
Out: 1.5kg/cm²
